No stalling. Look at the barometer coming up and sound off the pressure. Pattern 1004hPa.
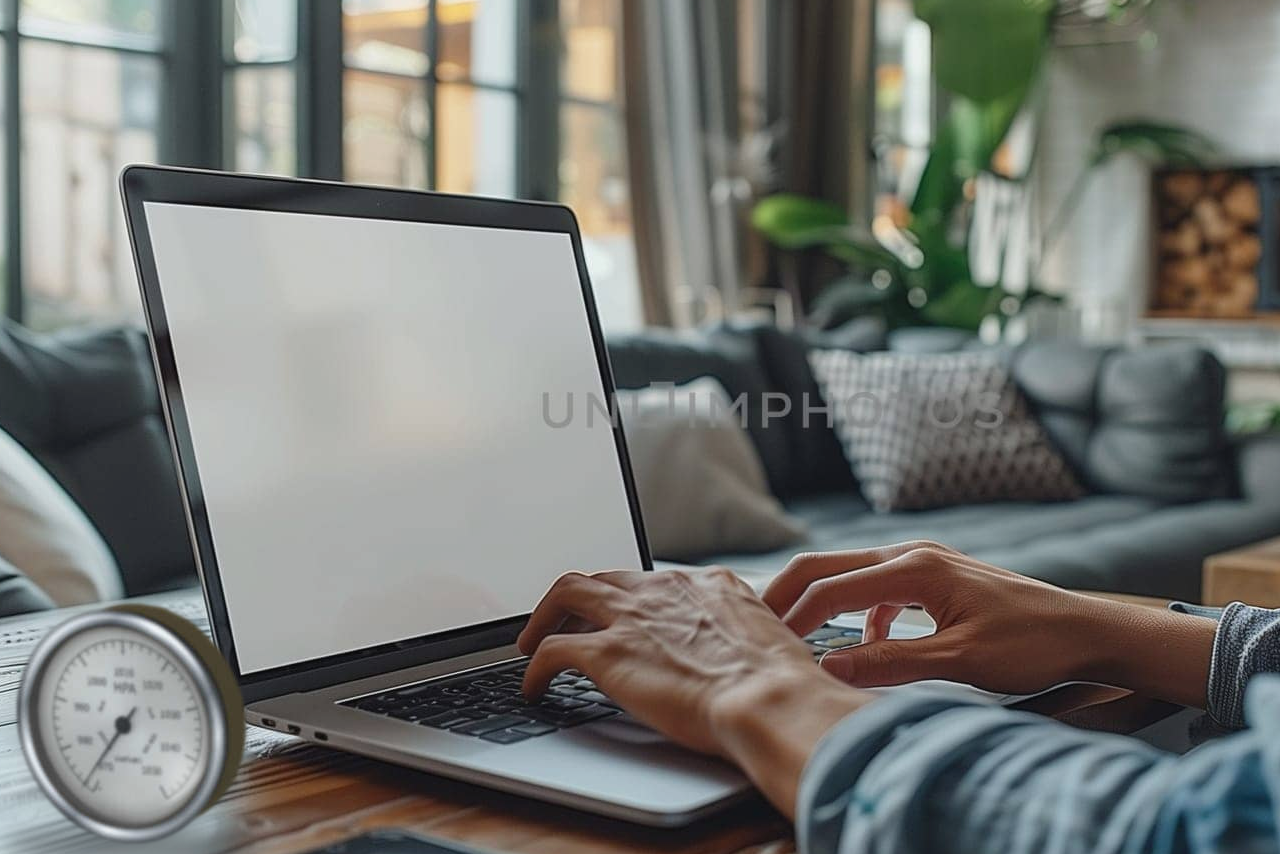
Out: 972hPa
